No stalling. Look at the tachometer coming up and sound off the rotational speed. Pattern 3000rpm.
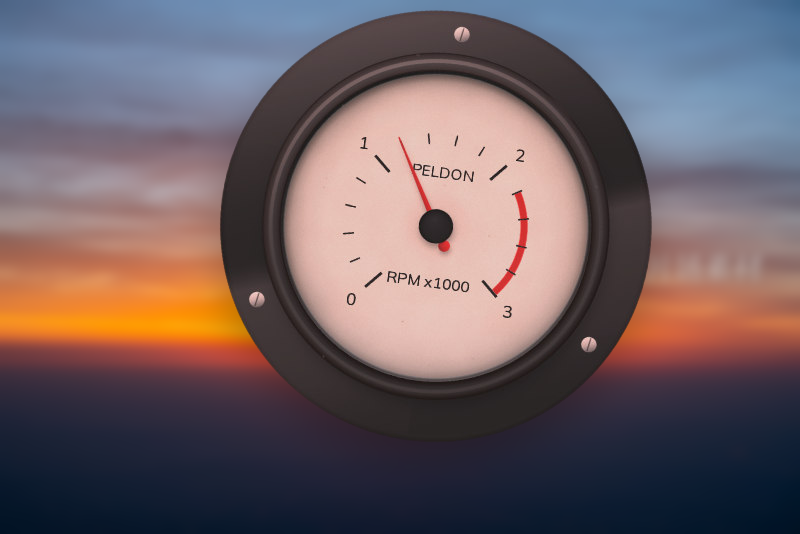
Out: 1200rpm
